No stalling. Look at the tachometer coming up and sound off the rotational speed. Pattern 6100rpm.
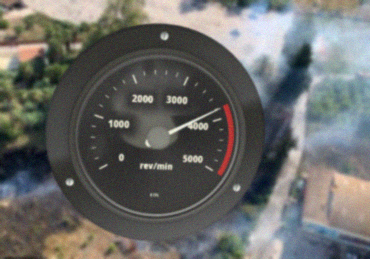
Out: 3800rpm
